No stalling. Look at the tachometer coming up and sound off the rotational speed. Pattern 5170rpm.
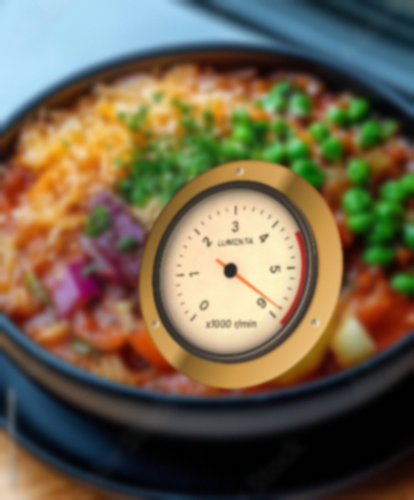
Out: 5800rpm
